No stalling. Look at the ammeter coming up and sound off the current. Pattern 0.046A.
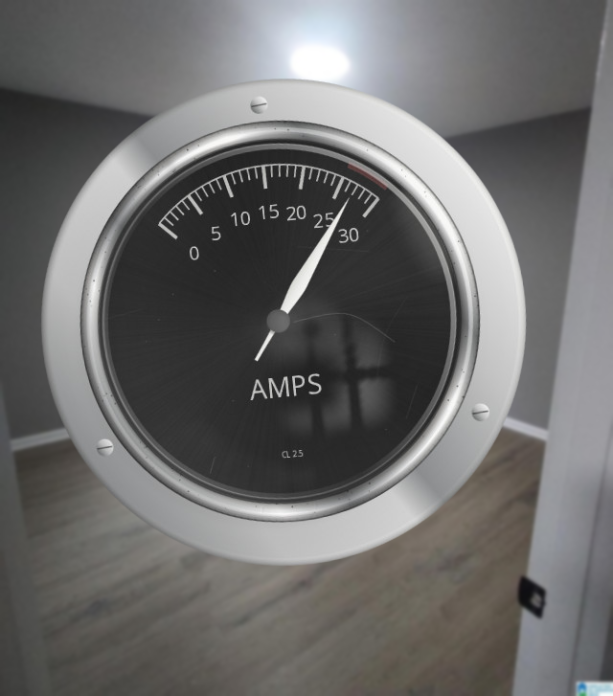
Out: 27A
